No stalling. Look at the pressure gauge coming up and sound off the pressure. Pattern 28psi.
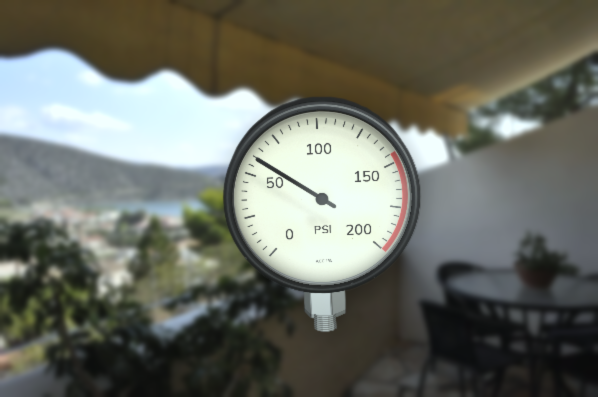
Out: 60psi
